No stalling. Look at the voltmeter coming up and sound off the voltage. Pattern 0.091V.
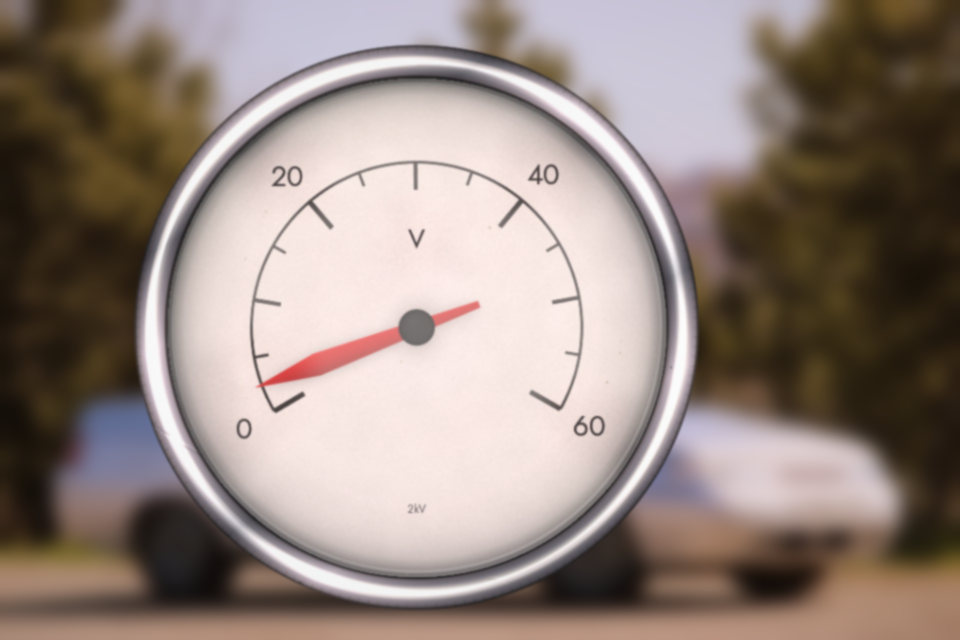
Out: 2.5V
